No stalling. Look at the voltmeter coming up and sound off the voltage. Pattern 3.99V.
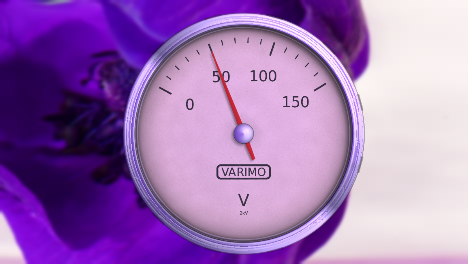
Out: 50V
